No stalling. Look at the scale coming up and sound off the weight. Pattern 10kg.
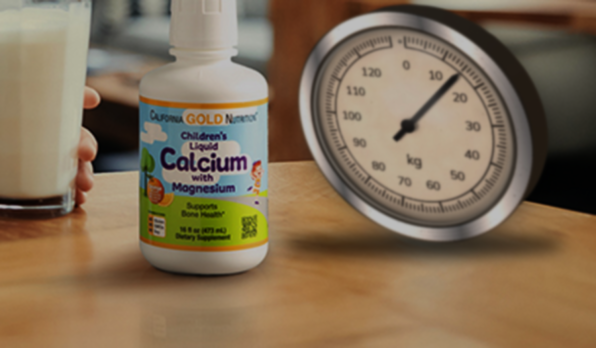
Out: 15kg
